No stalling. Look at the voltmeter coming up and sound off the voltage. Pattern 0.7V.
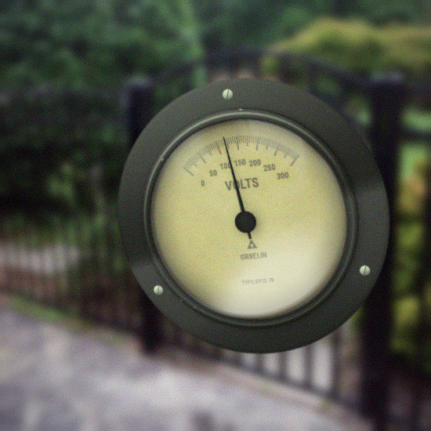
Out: 125V
